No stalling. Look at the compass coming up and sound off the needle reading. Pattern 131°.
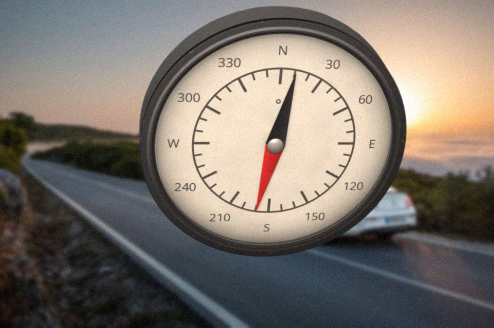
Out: 190°
